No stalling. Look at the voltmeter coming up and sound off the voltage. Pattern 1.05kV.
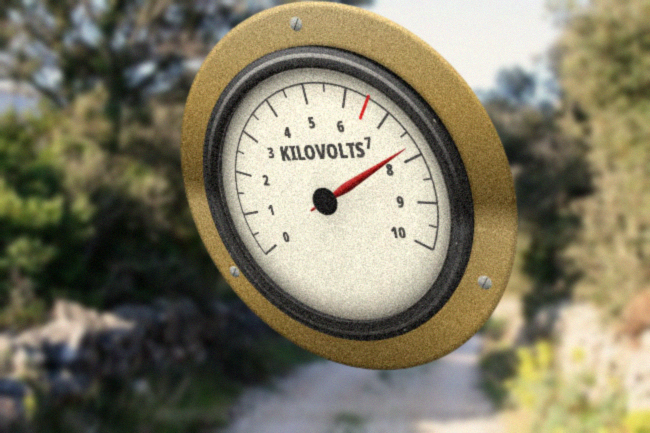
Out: 7.75kV
